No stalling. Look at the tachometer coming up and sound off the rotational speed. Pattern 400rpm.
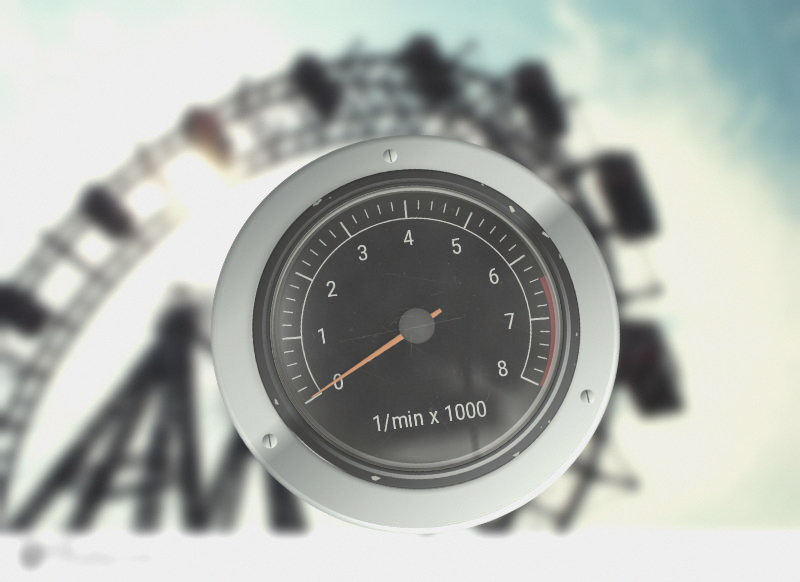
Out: 0rpm
